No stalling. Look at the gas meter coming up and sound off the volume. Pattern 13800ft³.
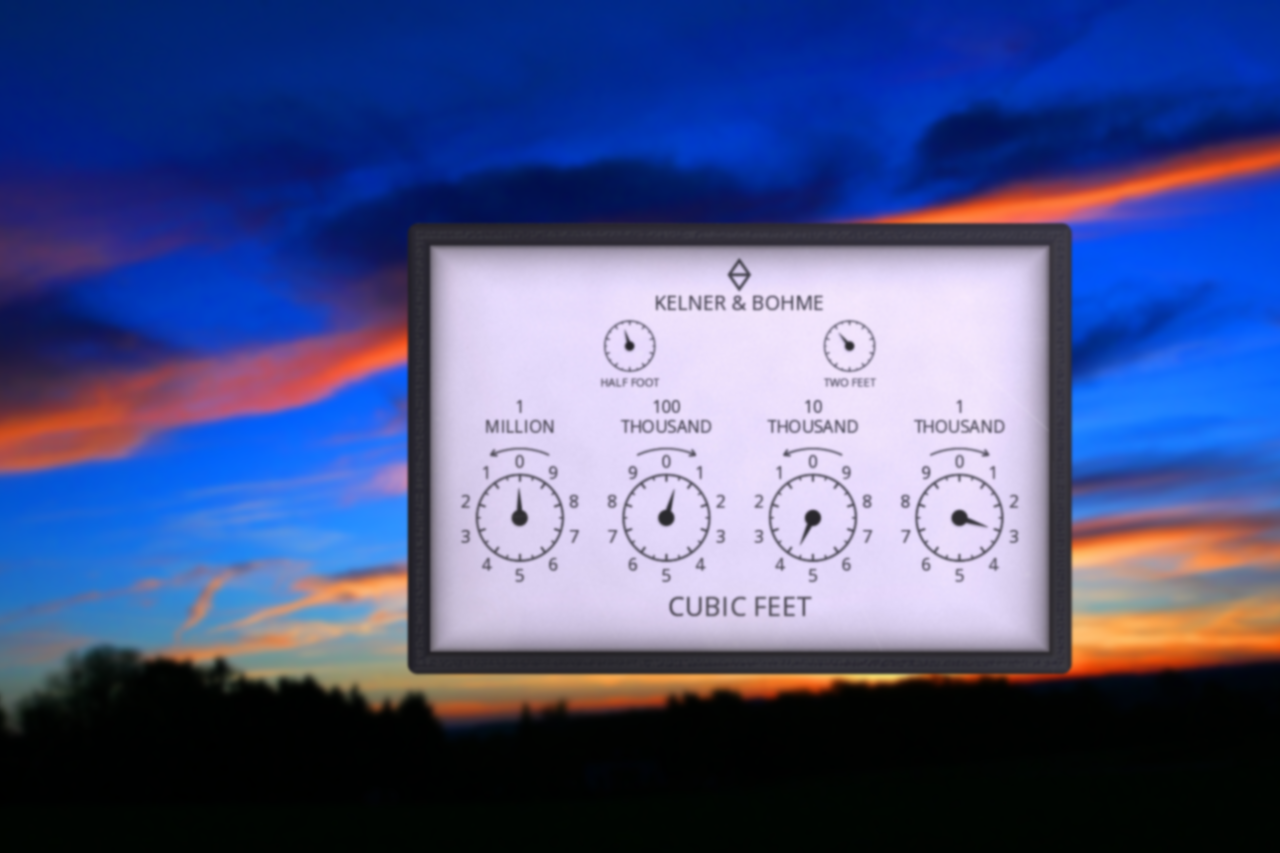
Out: 4300ft³
